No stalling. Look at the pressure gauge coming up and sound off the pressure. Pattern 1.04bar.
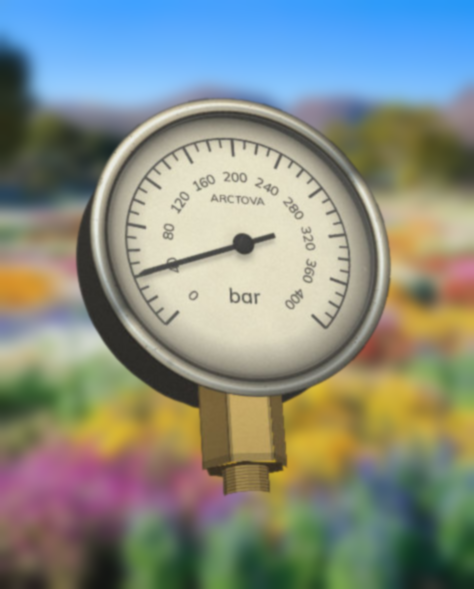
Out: 40bar
